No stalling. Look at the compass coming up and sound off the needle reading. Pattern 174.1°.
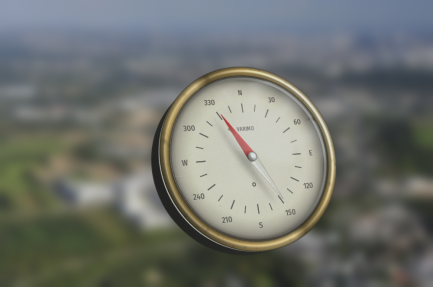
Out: 330°
